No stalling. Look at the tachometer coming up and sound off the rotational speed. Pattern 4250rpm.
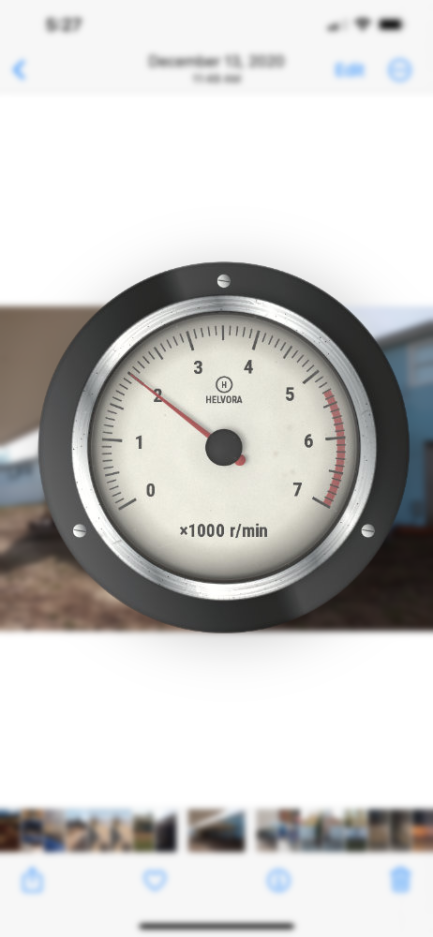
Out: 2000rpm
